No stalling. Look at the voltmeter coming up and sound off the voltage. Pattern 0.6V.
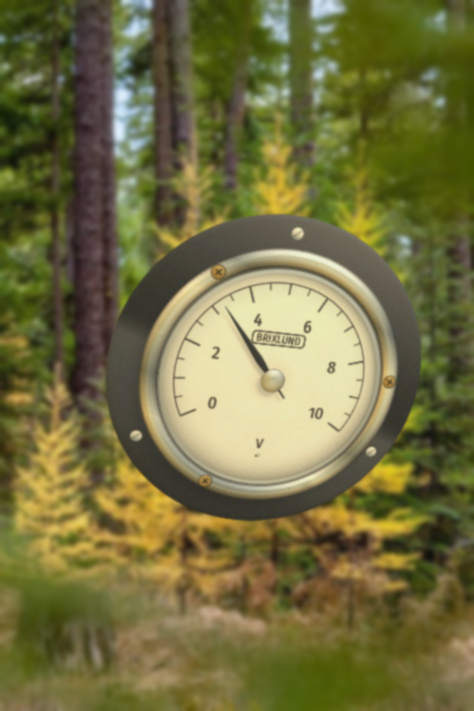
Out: 3.25V
